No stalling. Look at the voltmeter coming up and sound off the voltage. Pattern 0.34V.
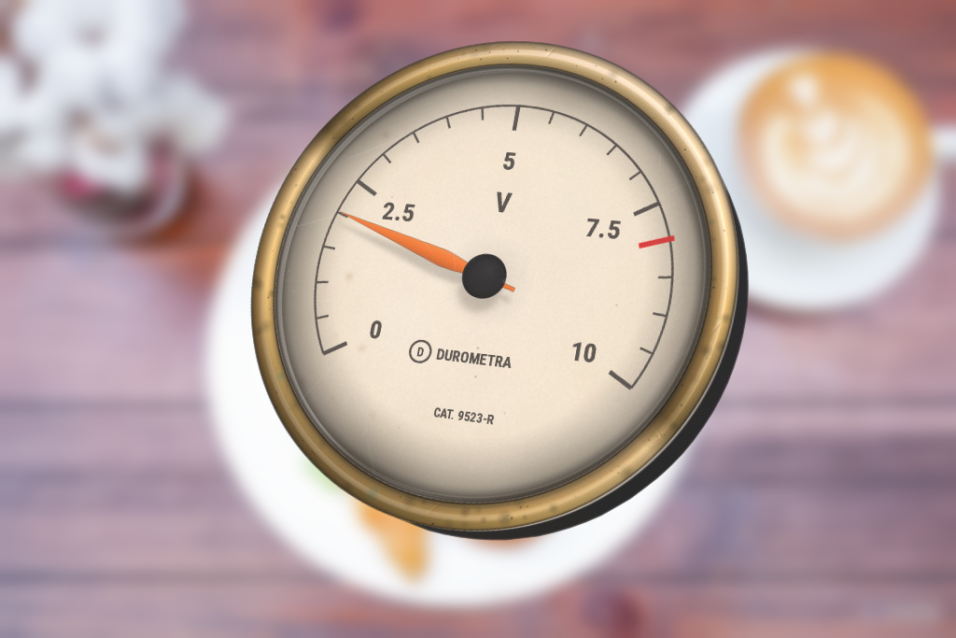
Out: 2V
